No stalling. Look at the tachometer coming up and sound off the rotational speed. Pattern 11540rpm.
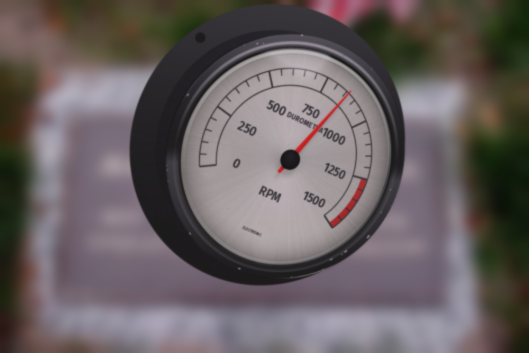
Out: 850rpm
